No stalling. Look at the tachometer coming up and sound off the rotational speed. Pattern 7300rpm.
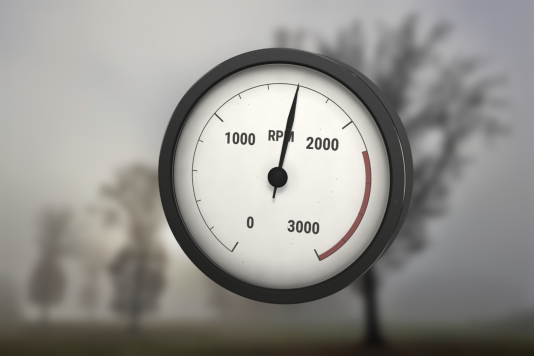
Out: 1600rpm
